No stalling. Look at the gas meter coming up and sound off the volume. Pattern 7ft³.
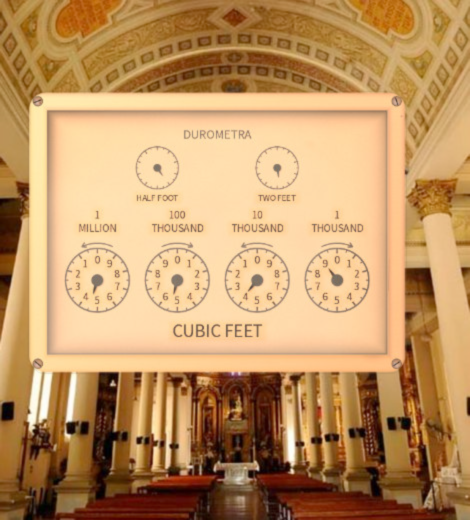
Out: 453900ft³
